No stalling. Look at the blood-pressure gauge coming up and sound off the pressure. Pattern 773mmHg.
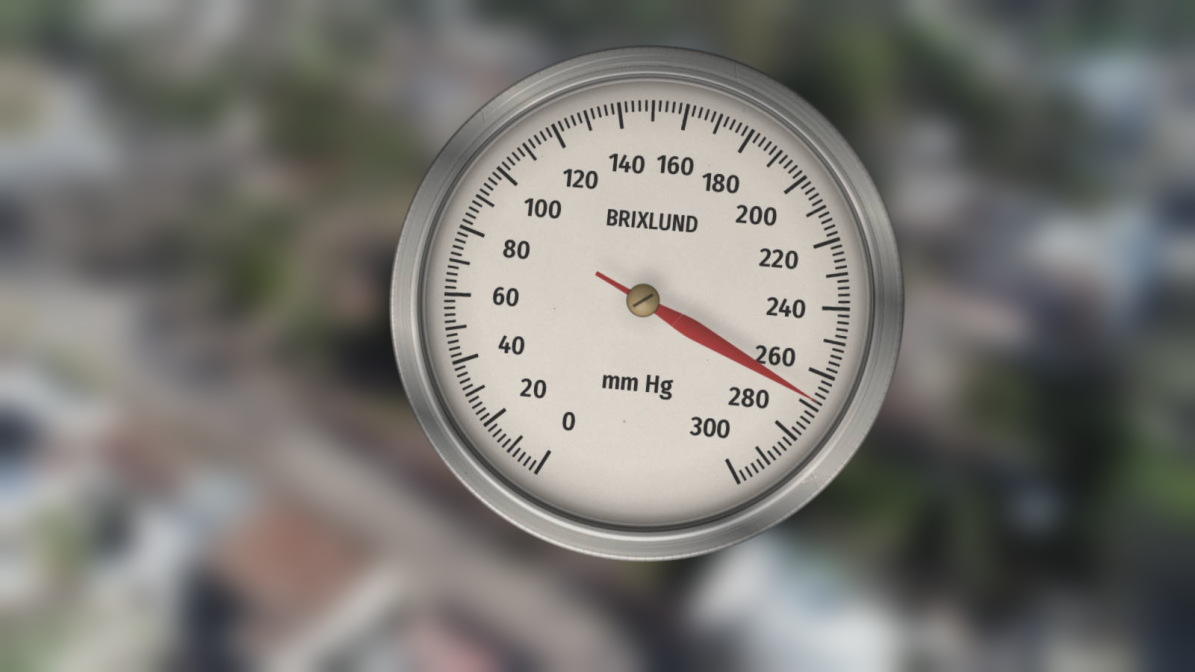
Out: 268mmHg
